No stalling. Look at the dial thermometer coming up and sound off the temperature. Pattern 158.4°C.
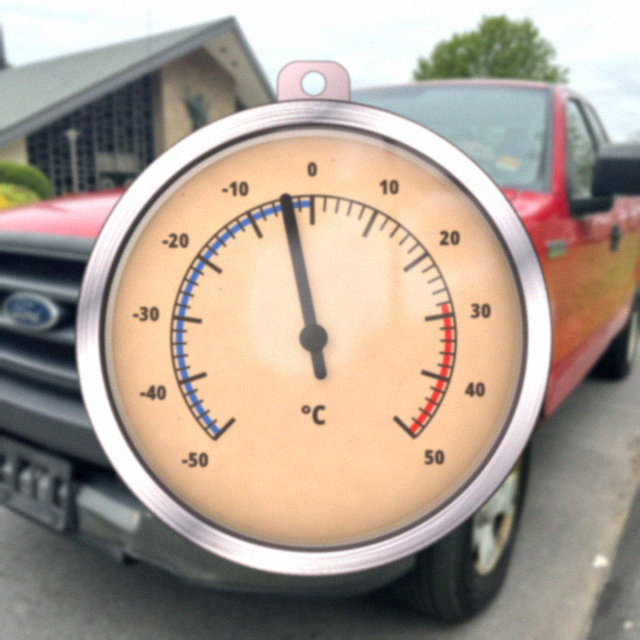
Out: -4°C
